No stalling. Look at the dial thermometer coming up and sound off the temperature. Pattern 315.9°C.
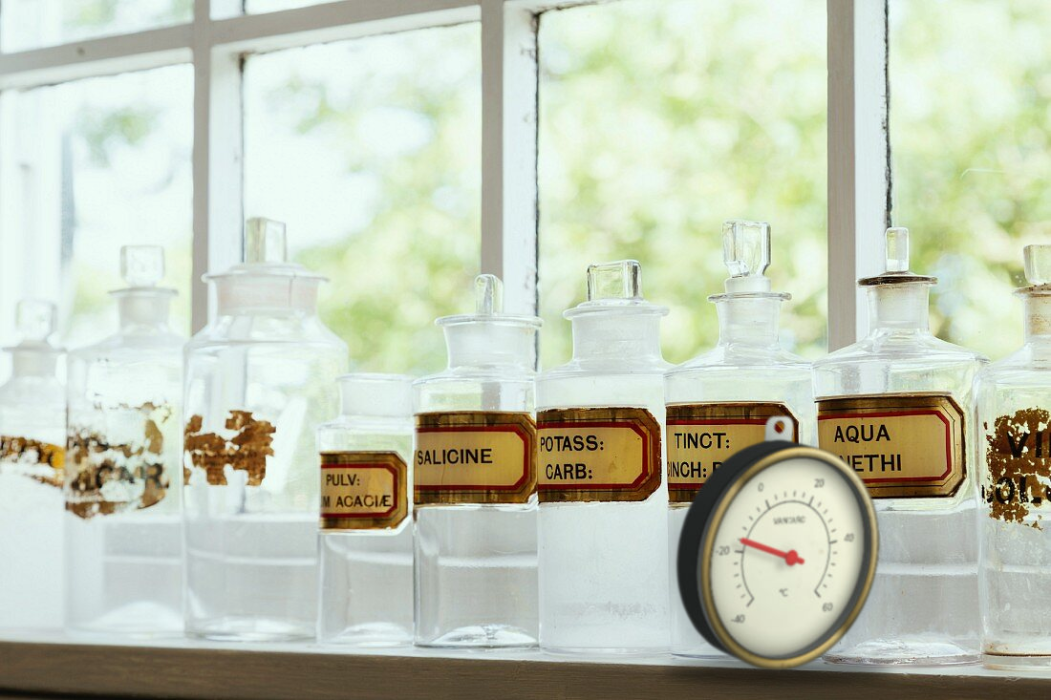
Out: -16°C
